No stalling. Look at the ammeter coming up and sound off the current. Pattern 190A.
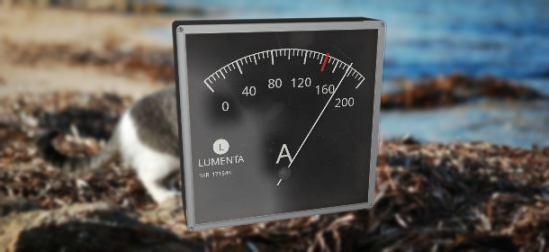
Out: 175A
